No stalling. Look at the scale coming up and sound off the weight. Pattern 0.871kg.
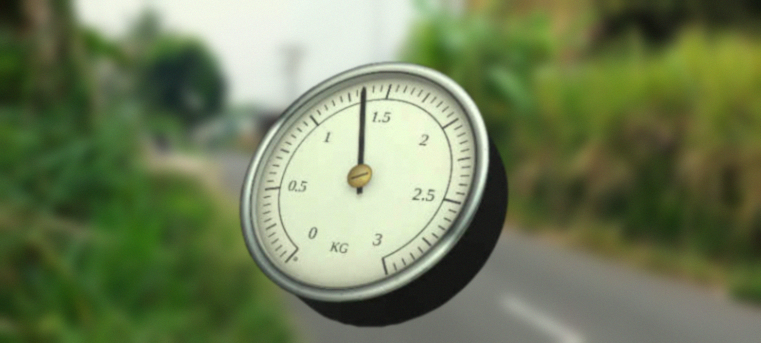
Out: 1.35kg
